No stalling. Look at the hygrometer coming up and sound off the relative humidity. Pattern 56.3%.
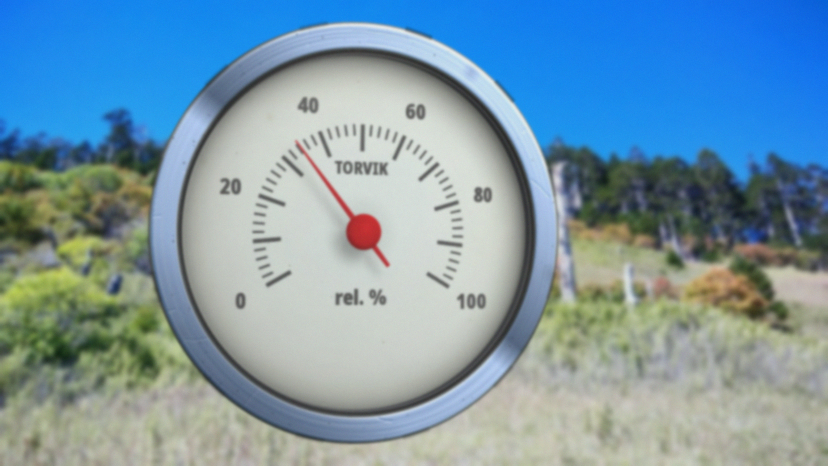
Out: 34%
